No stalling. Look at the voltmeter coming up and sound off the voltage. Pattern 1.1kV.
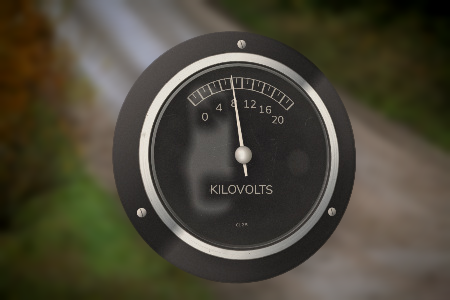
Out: 8kV
